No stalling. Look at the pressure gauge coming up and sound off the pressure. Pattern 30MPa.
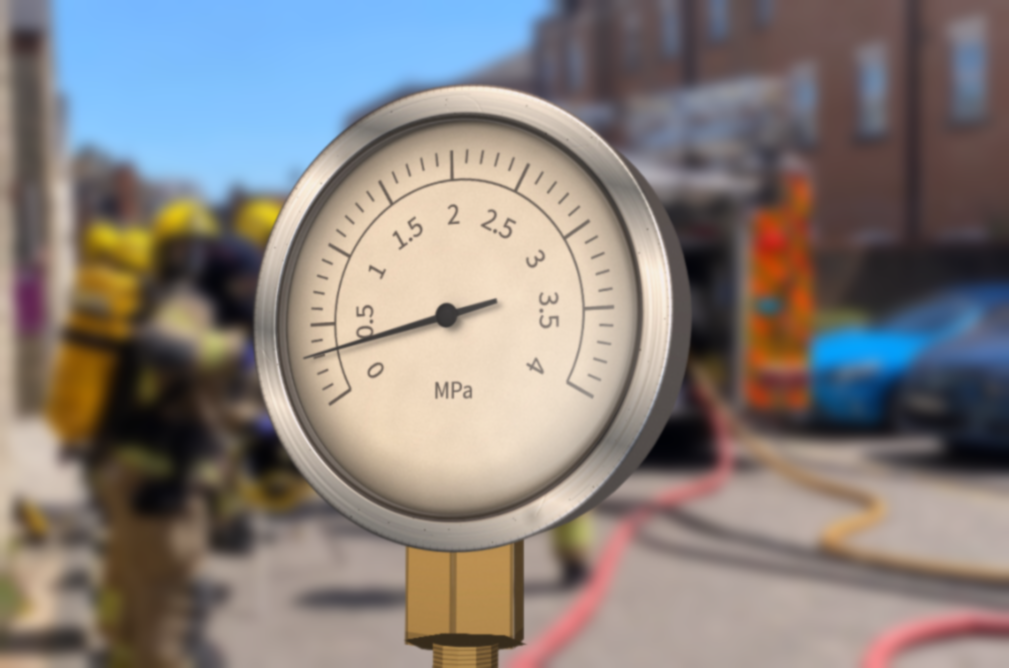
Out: 0.3MPa
